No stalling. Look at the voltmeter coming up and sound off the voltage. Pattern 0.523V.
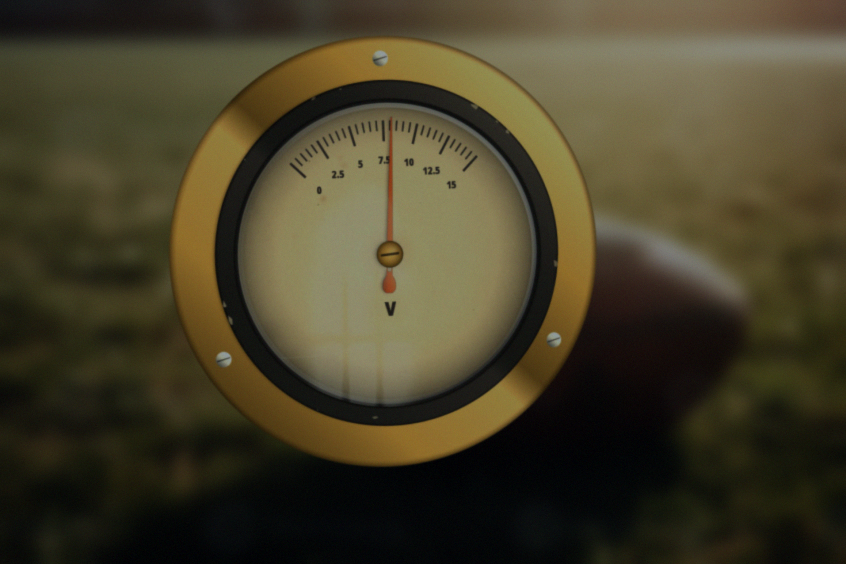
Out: 8V
